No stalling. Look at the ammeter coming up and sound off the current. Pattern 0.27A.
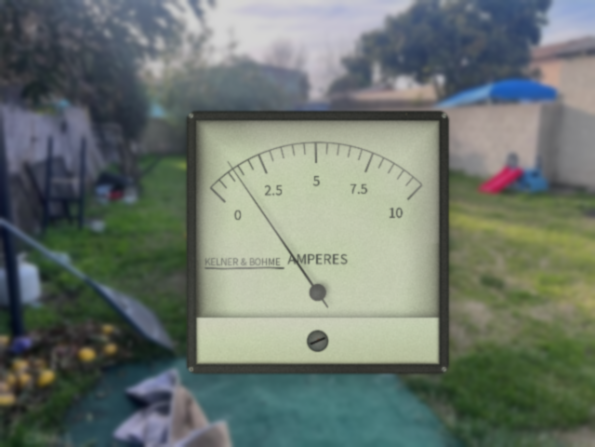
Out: 1.25A
